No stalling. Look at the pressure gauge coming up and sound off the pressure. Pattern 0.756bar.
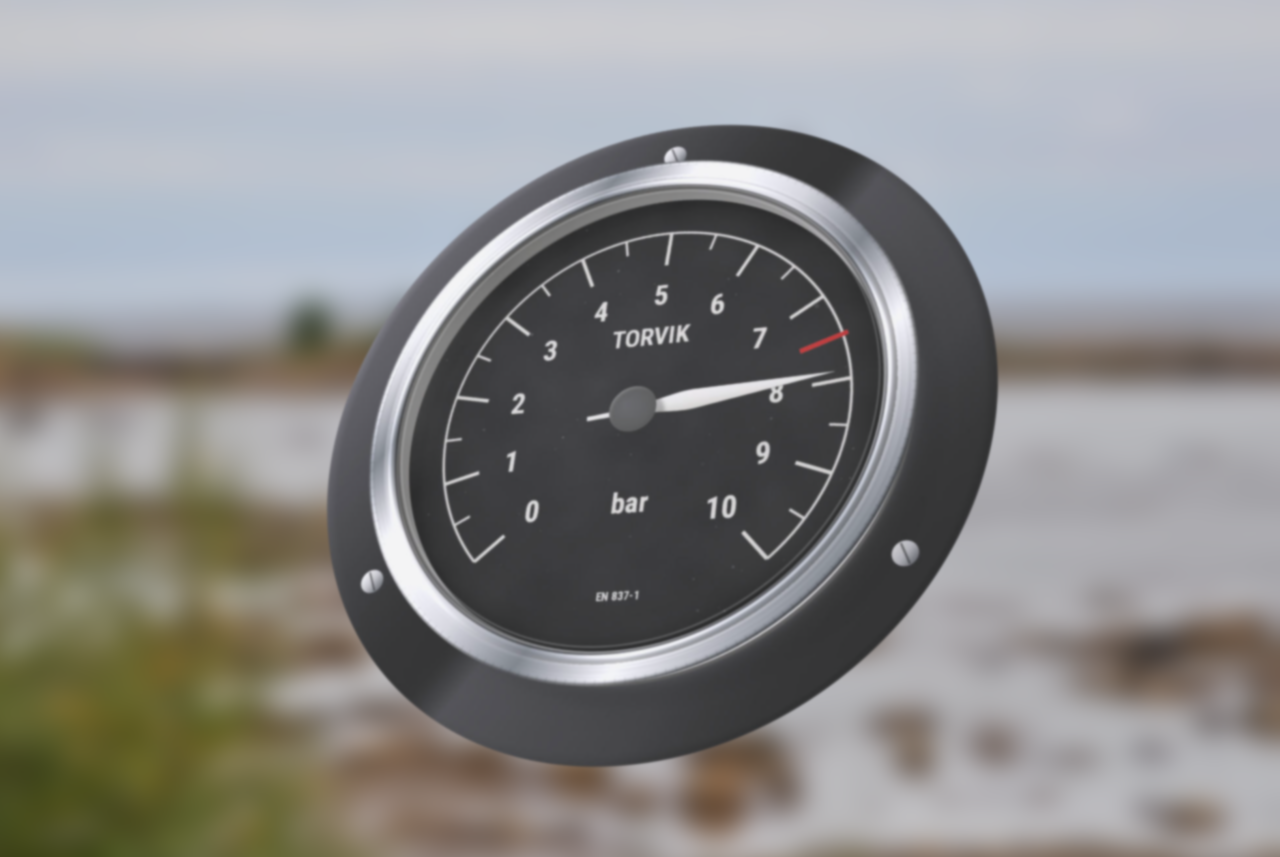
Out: 8bar
